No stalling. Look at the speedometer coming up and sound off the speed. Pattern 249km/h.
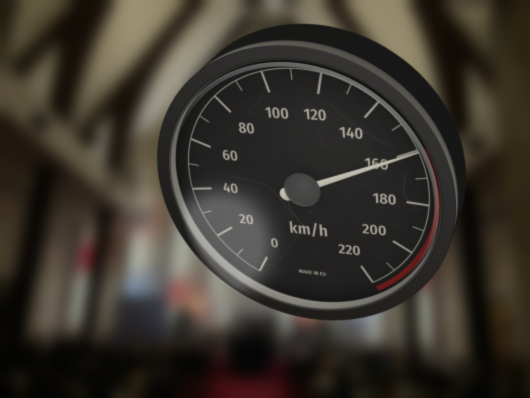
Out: 160km/h
